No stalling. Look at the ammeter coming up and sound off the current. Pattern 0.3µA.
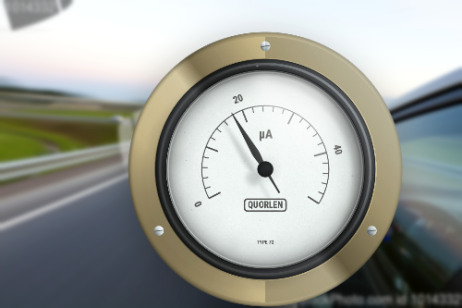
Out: 18µA
